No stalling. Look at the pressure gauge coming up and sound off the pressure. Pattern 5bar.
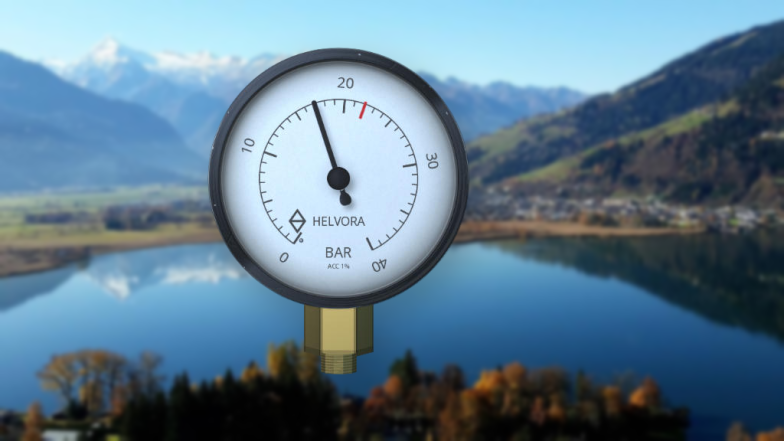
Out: 17bar
